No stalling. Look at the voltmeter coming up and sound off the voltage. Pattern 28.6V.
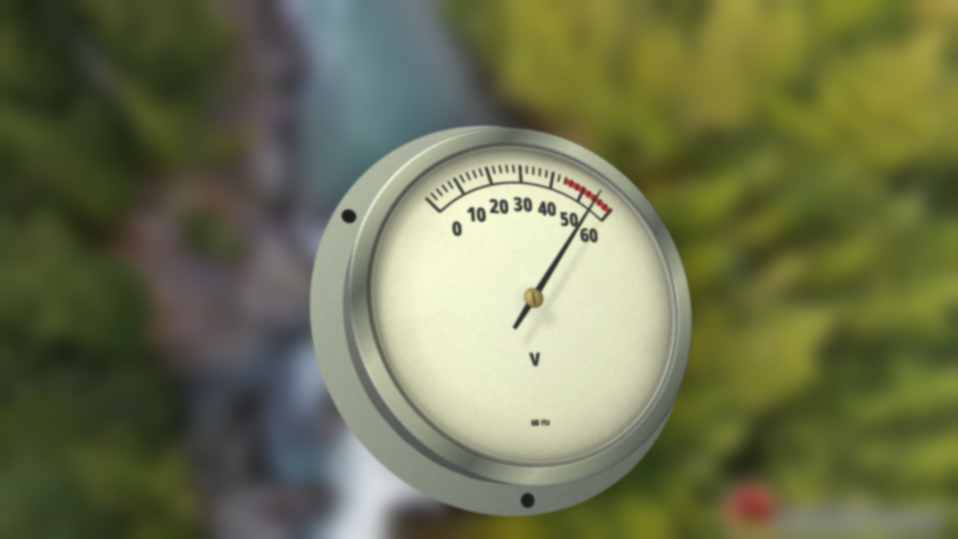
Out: 54V
